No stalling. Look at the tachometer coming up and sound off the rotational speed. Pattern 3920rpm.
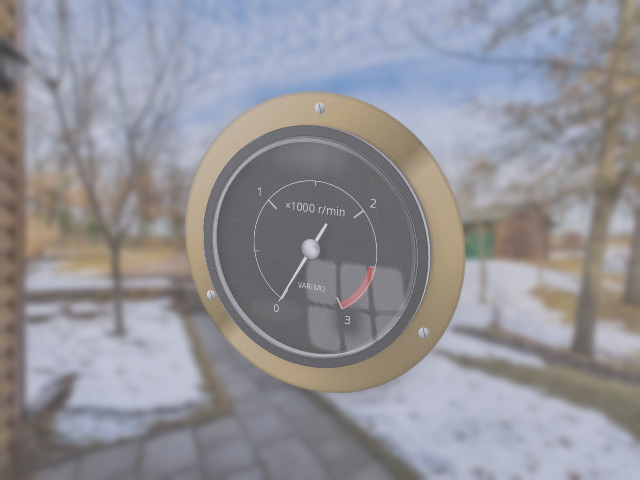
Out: 0rpm
